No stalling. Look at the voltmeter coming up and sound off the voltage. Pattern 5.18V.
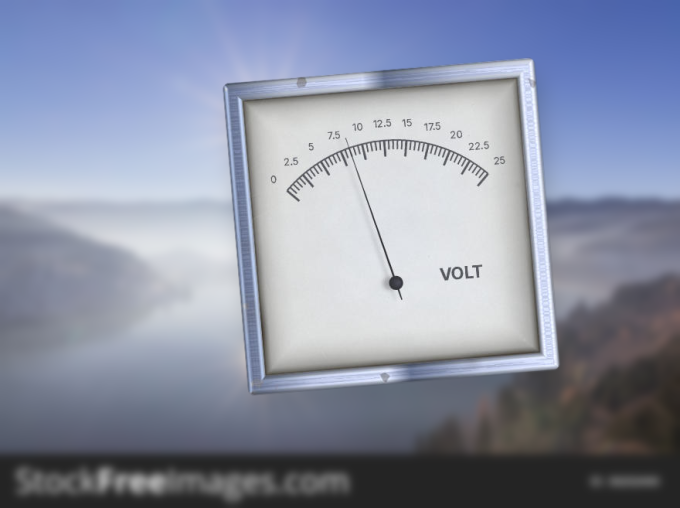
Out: 8.5V
